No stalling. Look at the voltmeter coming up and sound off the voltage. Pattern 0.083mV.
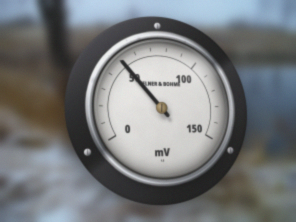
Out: 50mV
